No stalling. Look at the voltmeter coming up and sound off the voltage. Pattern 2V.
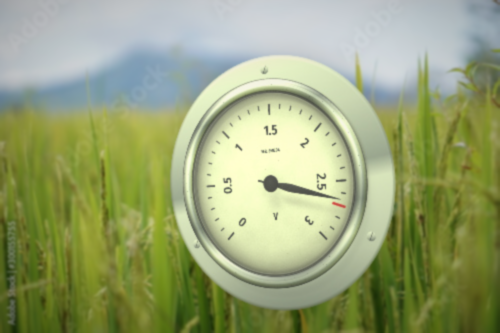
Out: 2.65V
